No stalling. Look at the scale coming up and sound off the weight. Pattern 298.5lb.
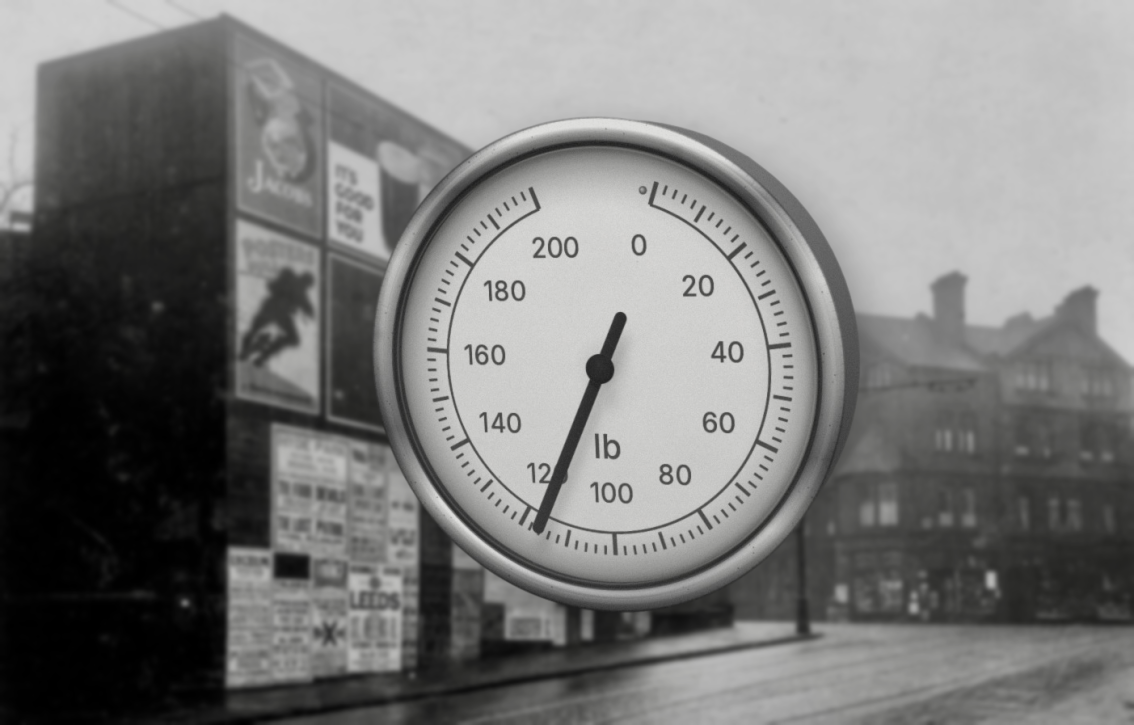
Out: 116lb
